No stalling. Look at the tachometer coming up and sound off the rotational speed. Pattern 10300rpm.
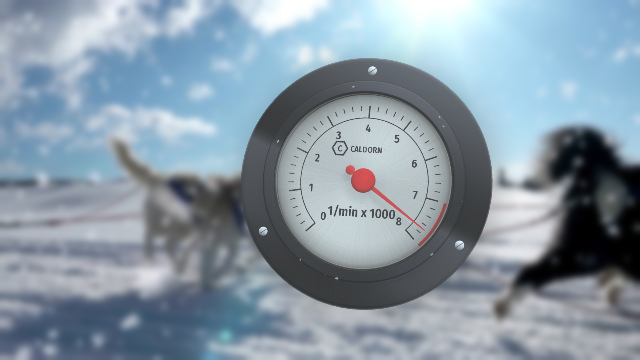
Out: 7700rpm
